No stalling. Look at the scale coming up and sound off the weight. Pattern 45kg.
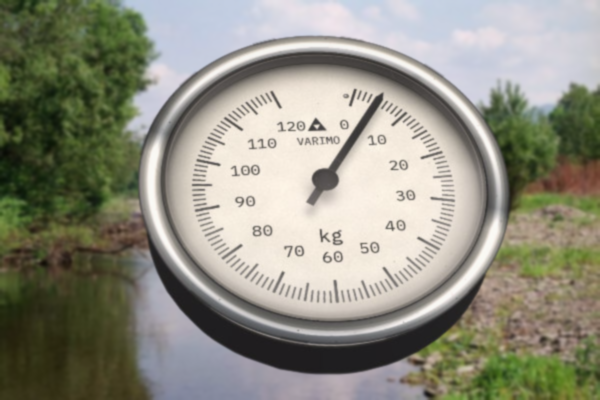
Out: 5kg
